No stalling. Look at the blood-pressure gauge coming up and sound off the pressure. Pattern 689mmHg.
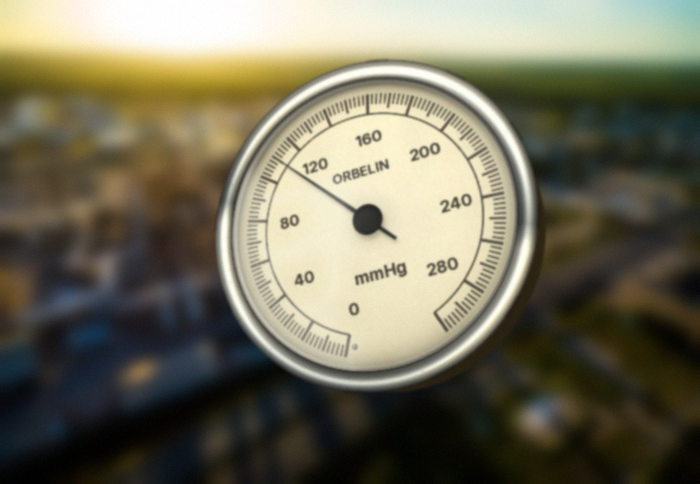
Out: 110mmHg
